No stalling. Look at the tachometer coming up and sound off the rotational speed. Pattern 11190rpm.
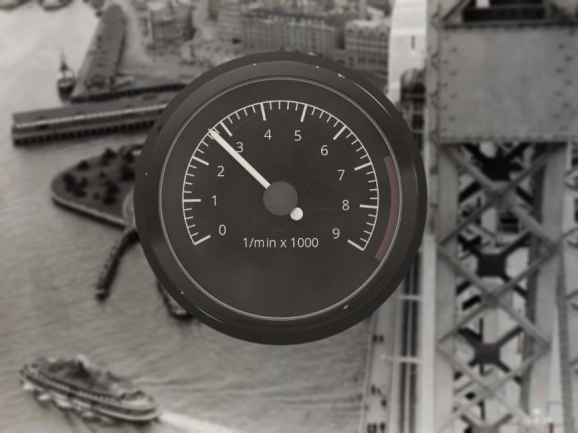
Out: 2700rpm
